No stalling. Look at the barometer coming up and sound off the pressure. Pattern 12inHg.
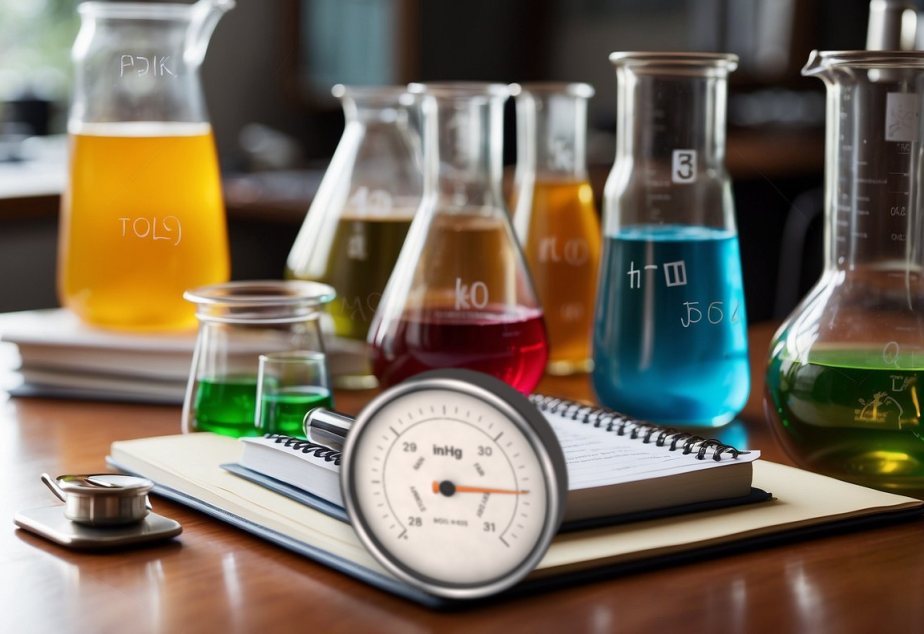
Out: 30.5inHg
